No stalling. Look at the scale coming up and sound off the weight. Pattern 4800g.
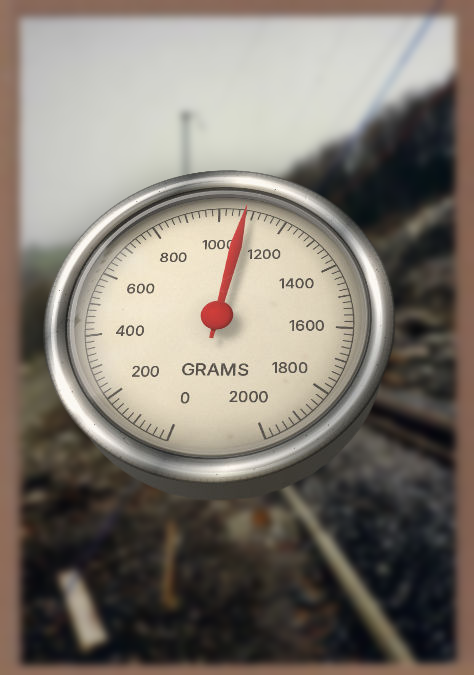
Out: 1080g
